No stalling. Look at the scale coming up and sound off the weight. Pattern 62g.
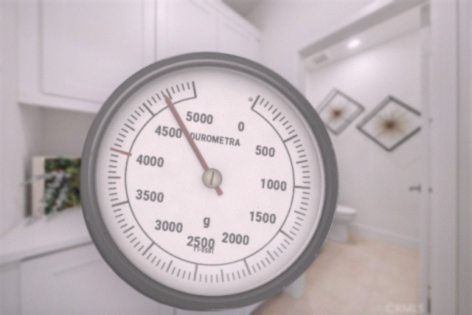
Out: 4700g
